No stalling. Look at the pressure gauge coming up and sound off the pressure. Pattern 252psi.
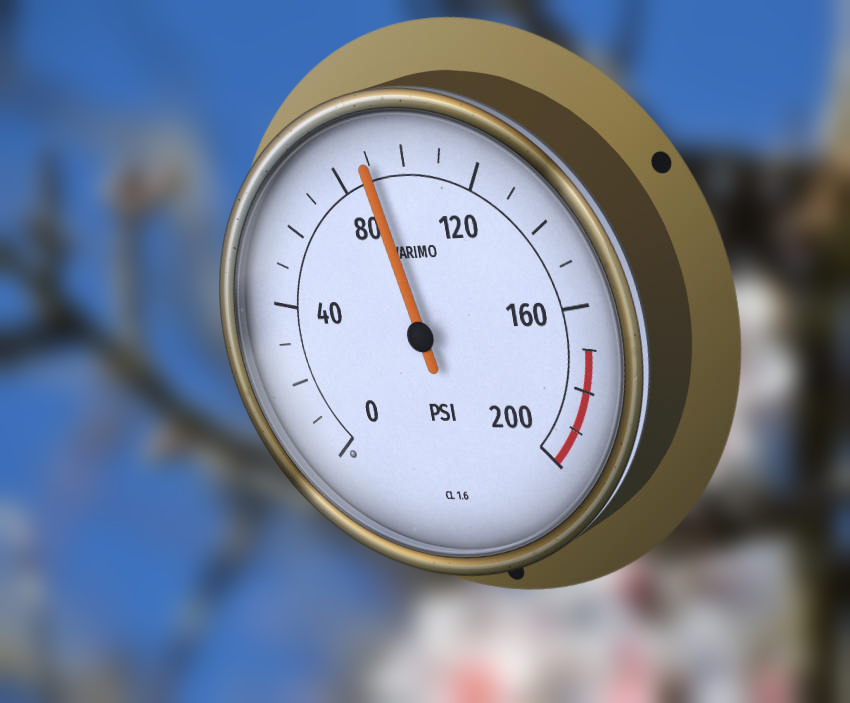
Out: 90psi
